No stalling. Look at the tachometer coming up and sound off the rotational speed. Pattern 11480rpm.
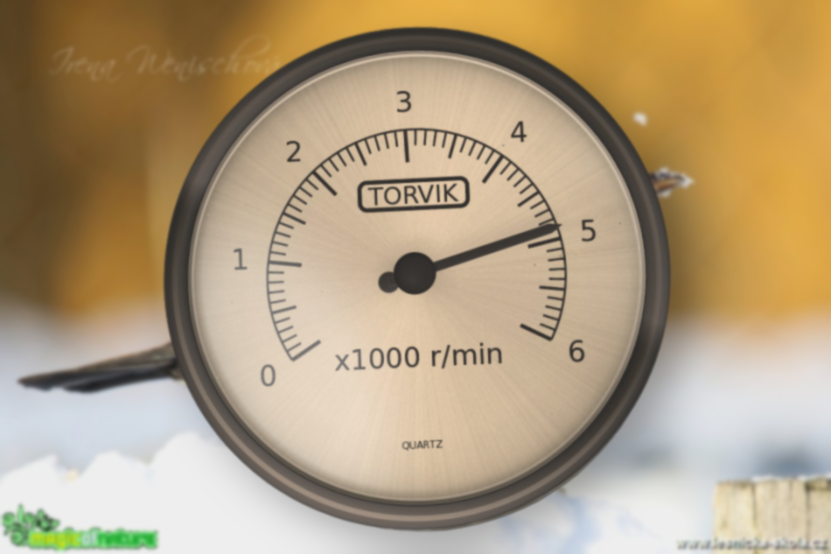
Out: 4900rpm
